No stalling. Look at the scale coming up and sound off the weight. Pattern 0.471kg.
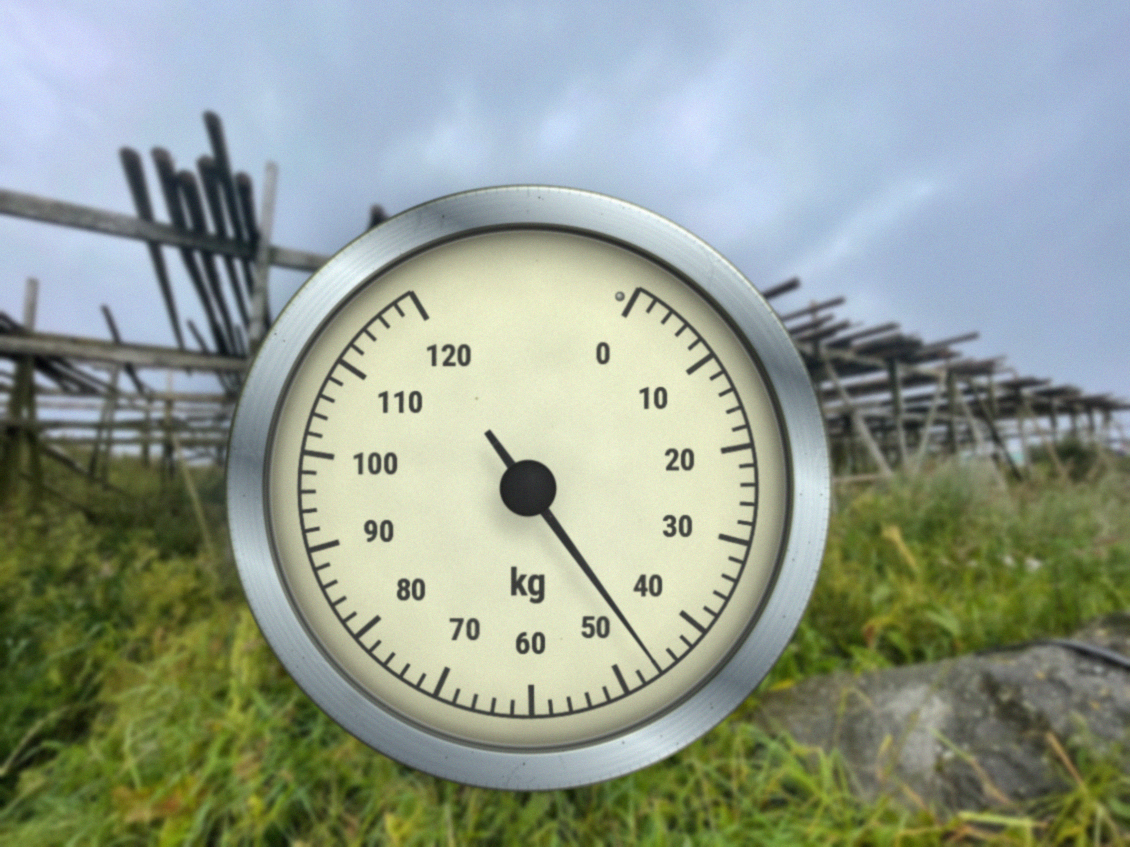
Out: 46kg
